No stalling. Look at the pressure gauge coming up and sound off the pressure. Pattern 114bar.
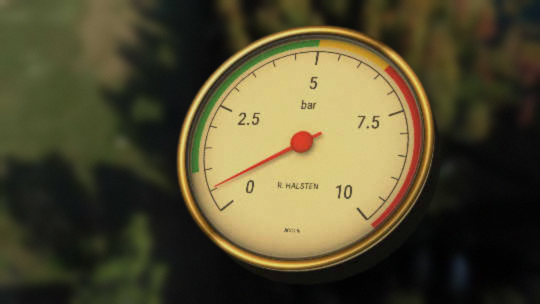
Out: 0.5bar
